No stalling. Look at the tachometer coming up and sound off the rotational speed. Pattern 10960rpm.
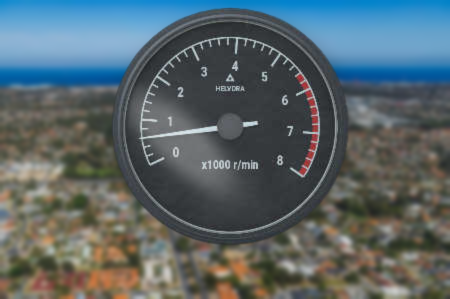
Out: 600rpm
